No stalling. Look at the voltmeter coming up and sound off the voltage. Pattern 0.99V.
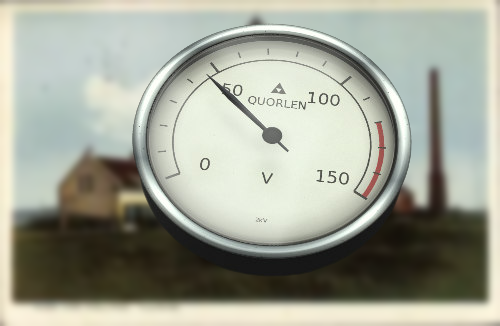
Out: 45V
